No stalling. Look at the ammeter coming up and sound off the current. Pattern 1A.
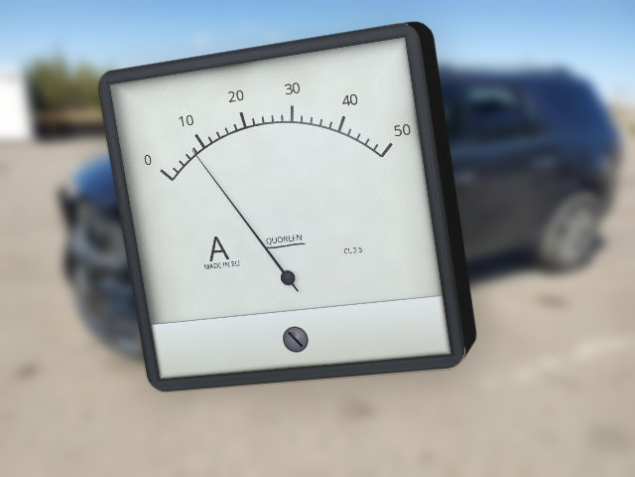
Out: 8A
